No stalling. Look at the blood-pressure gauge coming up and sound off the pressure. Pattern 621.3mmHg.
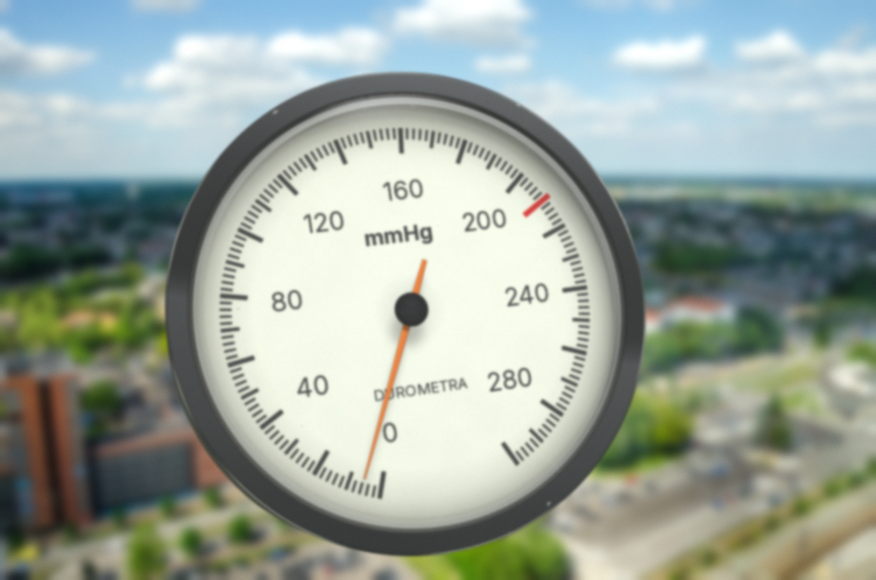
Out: 6mmHg
